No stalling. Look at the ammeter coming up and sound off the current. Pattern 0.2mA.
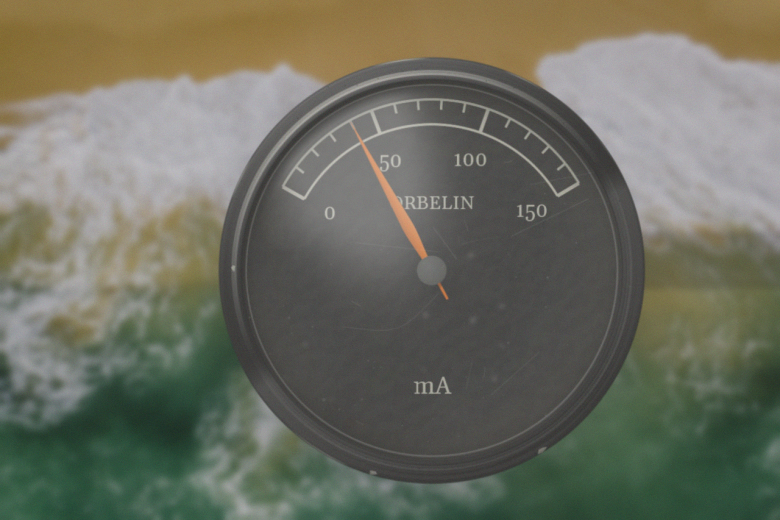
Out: 40mA
